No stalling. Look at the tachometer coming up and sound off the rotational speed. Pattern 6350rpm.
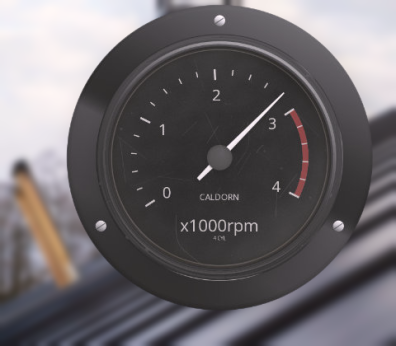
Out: 2800rpm
